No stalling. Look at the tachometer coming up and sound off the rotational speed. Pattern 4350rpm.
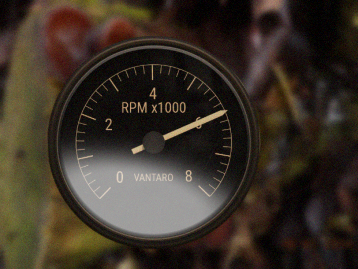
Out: 6000rpm
